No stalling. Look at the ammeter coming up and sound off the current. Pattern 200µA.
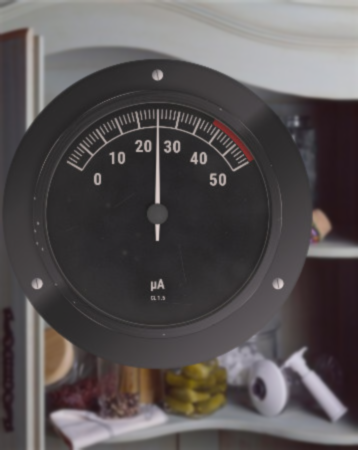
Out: 25µA
